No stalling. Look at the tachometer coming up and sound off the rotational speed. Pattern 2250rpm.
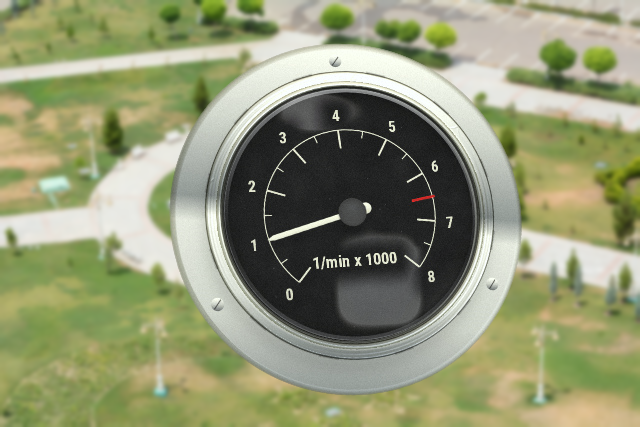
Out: 1000rpm
